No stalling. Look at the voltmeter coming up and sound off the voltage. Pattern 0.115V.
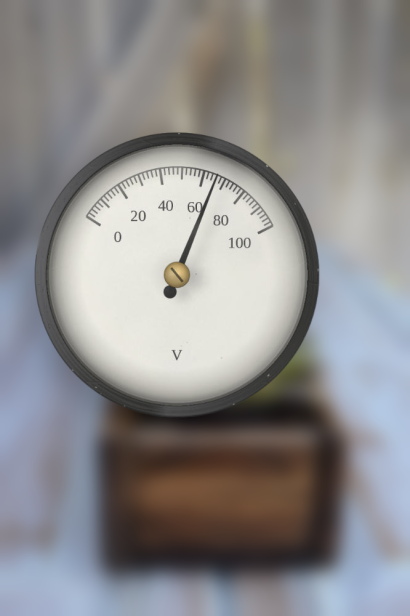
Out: 66V
